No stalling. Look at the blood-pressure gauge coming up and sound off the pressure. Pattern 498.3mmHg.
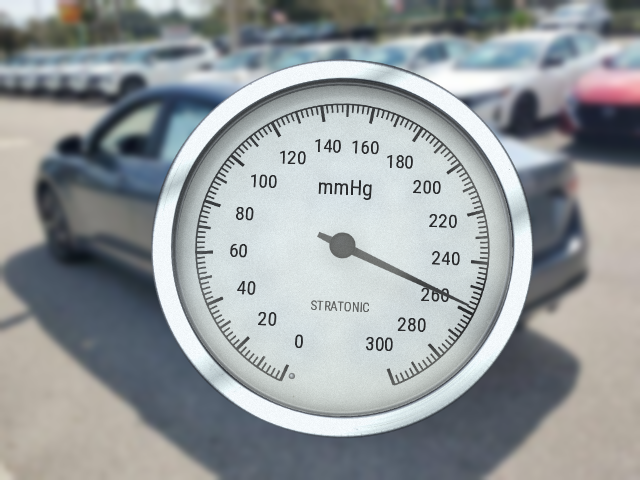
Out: 258mmHg
